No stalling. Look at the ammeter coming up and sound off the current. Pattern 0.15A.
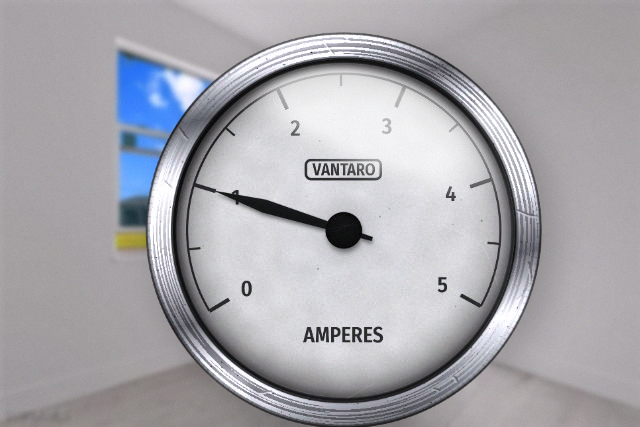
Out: 1A
